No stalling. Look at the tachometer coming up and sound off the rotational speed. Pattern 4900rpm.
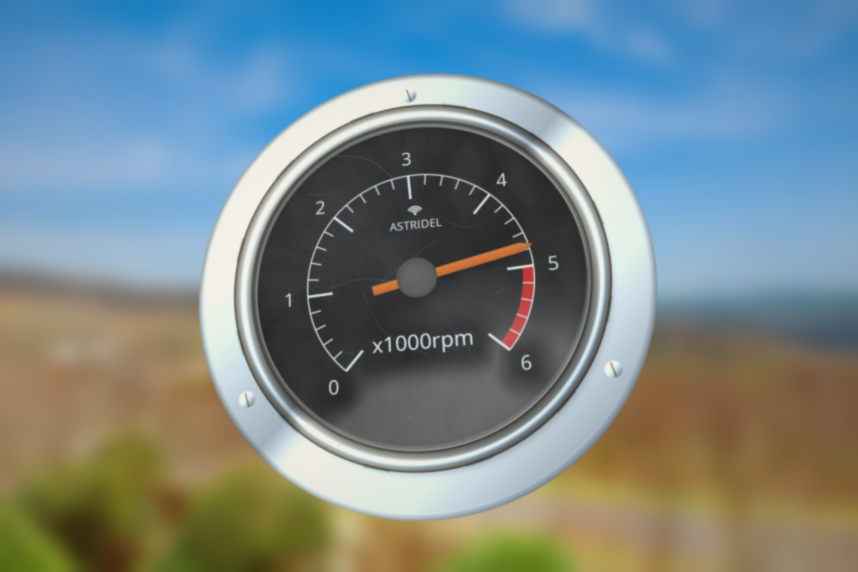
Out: 4800rpm
